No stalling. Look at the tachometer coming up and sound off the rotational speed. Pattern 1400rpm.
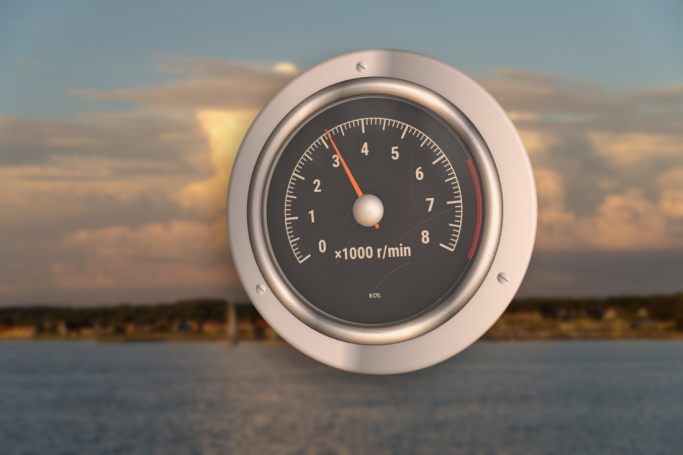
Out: 3200rpm
